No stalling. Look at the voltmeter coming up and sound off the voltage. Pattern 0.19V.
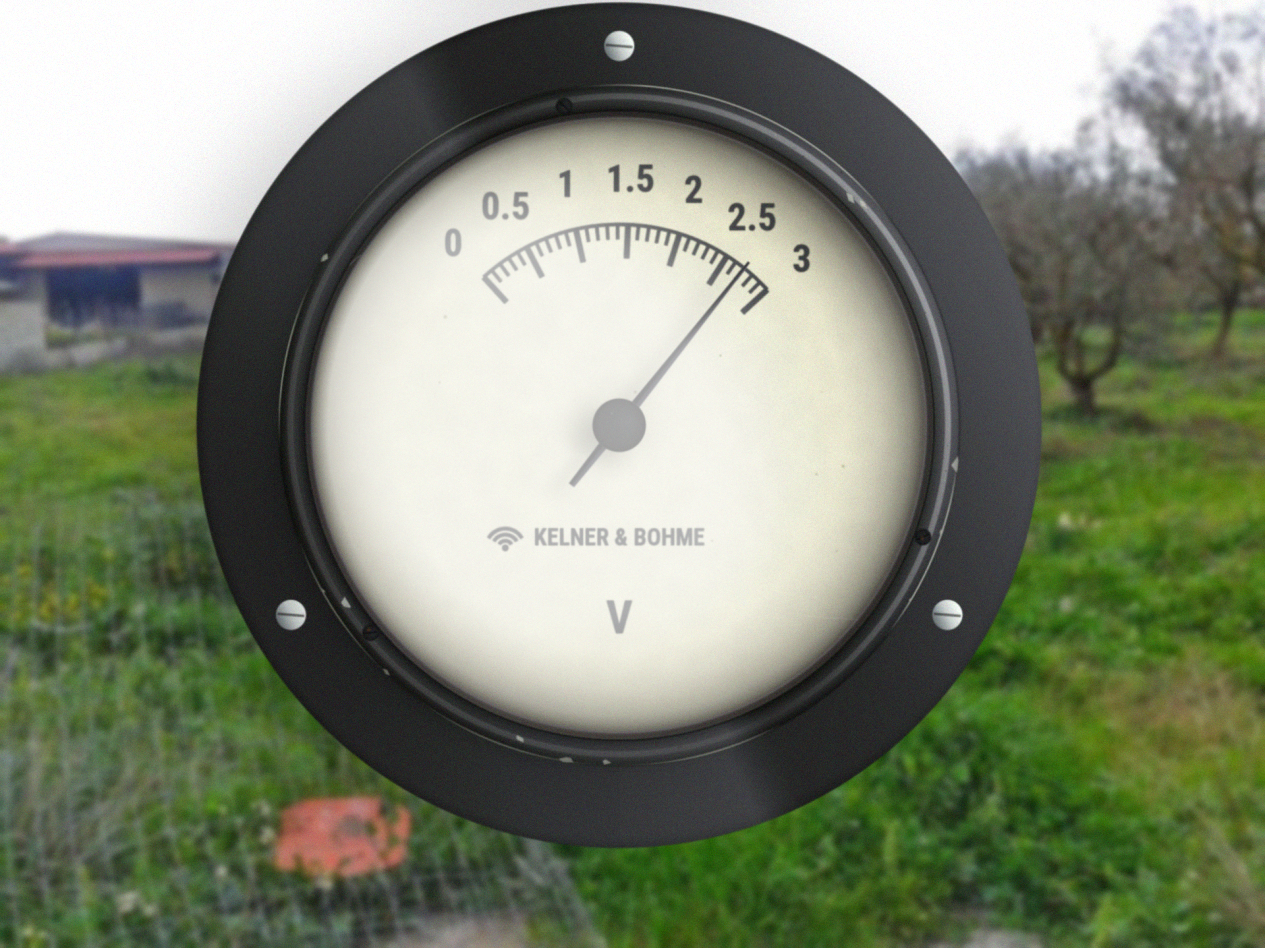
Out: 2.7V
